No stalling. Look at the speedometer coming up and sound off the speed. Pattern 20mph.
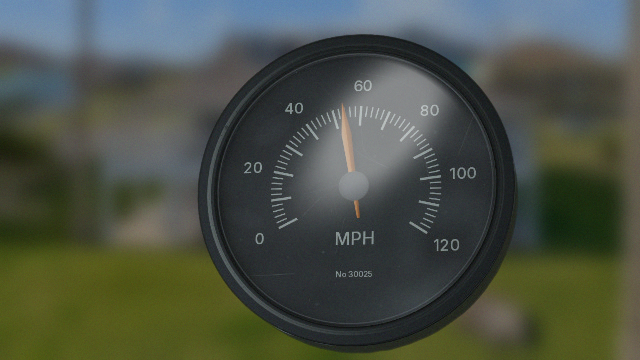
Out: 54mph
